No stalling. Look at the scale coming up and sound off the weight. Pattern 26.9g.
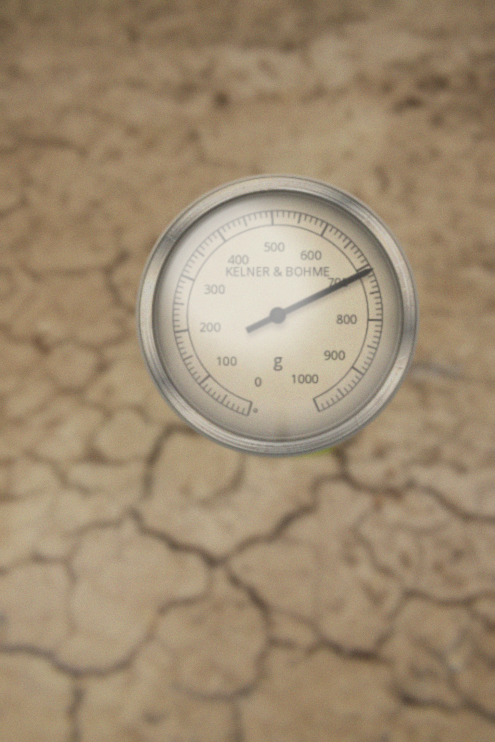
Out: 710g
